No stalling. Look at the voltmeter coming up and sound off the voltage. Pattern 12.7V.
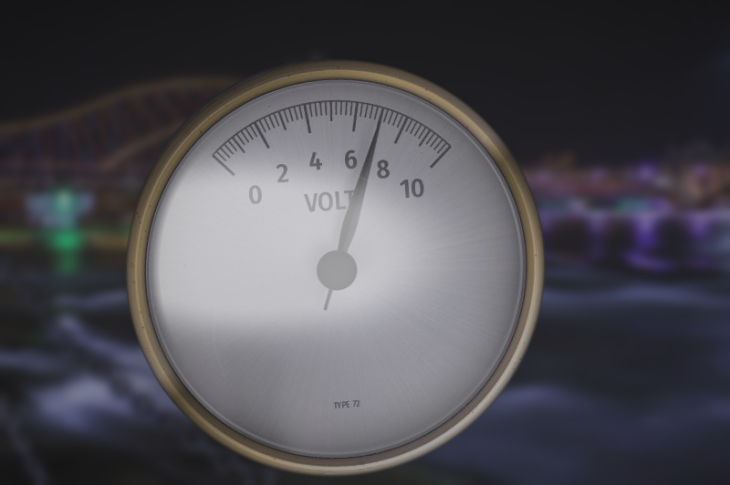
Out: 7V
